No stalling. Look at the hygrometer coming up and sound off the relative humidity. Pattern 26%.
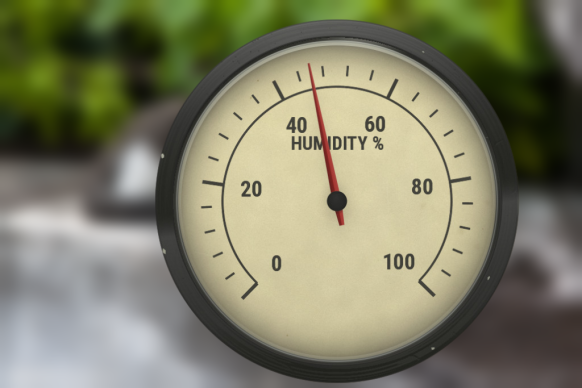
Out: 46%
